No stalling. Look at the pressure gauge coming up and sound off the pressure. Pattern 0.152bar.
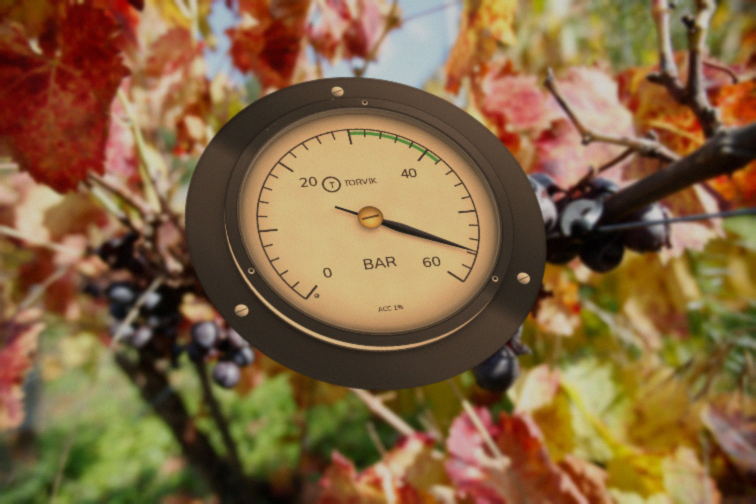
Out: 56bar
